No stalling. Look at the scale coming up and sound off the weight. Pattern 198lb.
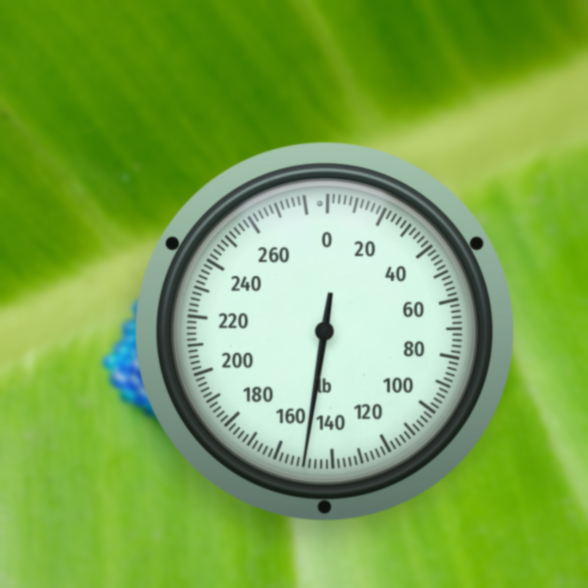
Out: 150lb
